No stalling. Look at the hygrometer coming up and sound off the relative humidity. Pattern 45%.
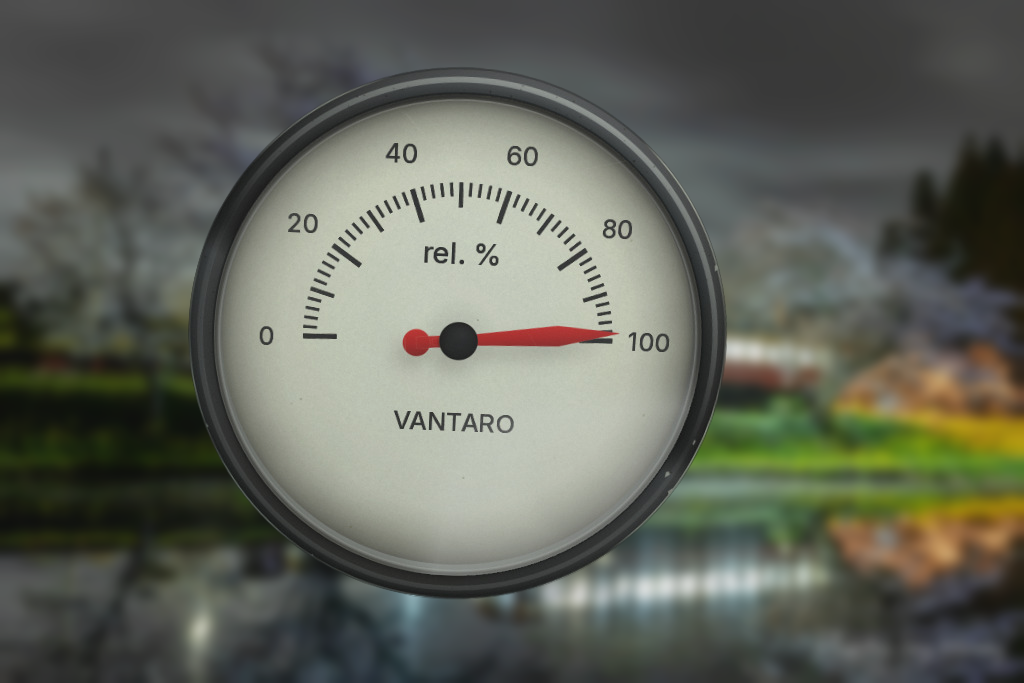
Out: 98%
